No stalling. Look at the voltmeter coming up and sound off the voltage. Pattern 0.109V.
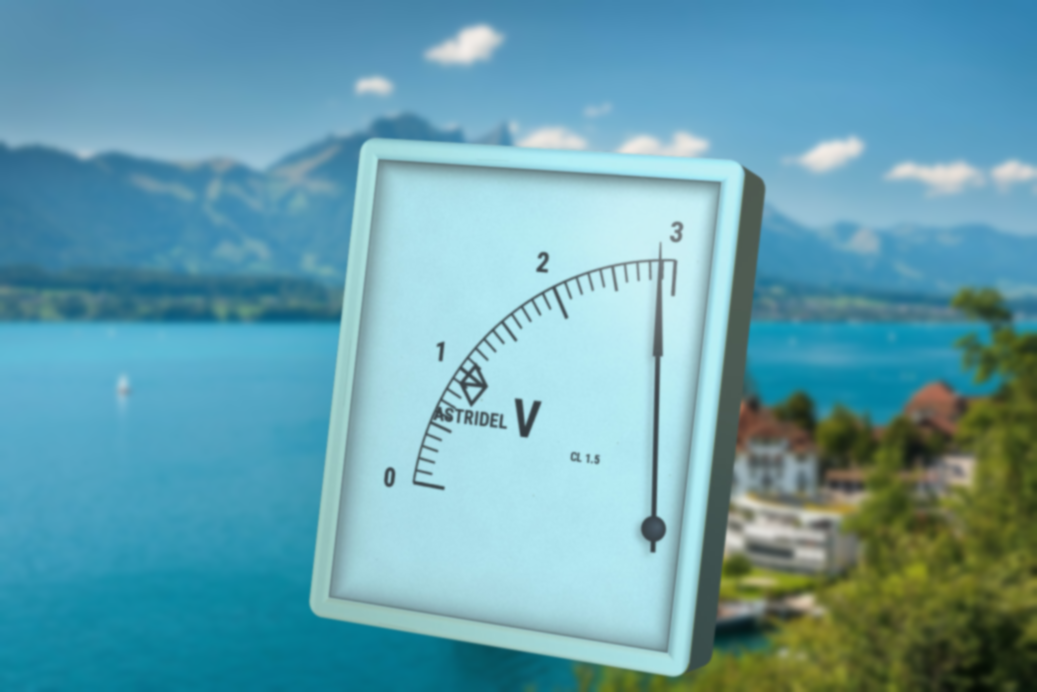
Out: 2.9V
